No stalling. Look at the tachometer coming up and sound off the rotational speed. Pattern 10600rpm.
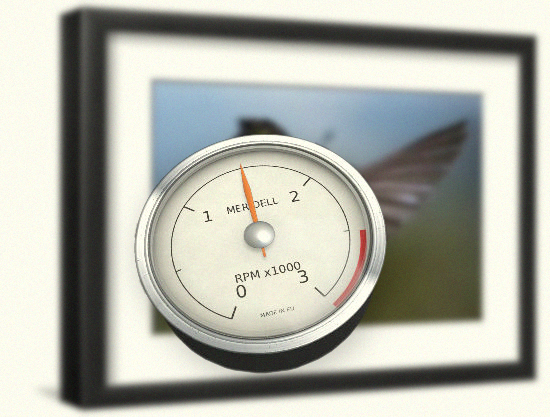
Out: 1500rpm
